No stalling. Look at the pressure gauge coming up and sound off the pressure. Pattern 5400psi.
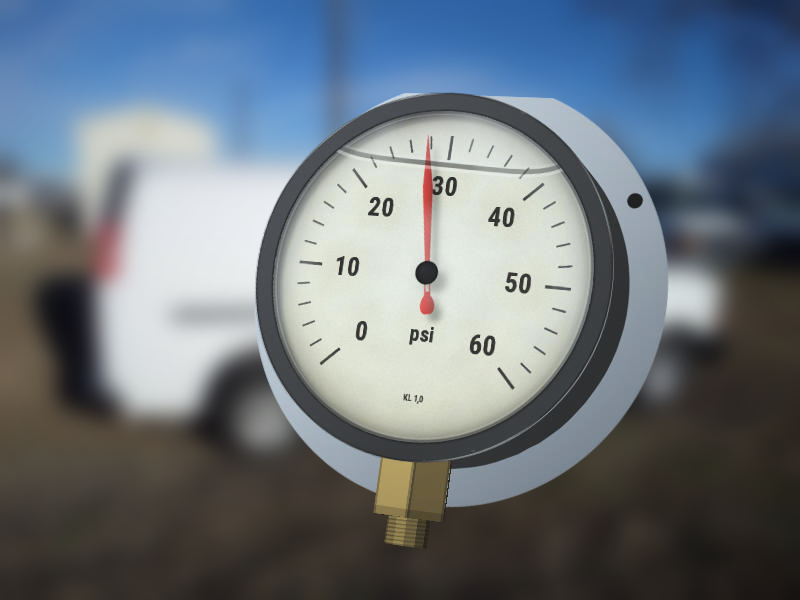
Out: 28psi
